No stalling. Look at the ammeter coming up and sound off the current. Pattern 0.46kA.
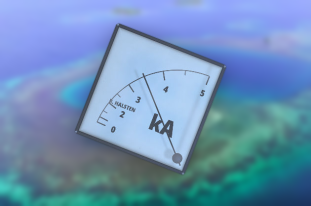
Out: 3.5kA
